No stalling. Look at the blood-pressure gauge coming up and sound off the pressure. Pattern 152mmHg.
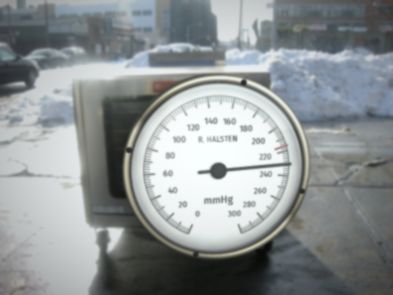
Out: 230mmHg
